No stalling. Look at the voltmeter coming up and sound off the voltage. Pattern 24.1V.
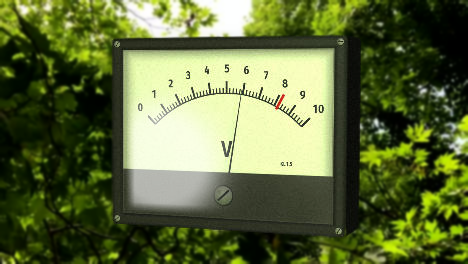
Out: 6V
